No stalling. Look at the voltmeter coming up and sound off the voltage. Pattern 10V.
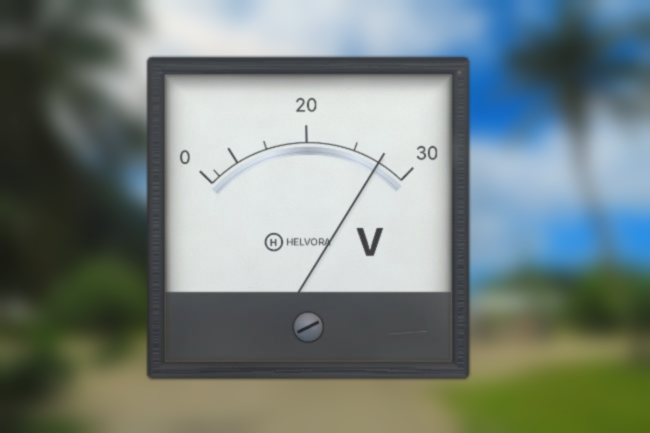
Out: 27.5V
